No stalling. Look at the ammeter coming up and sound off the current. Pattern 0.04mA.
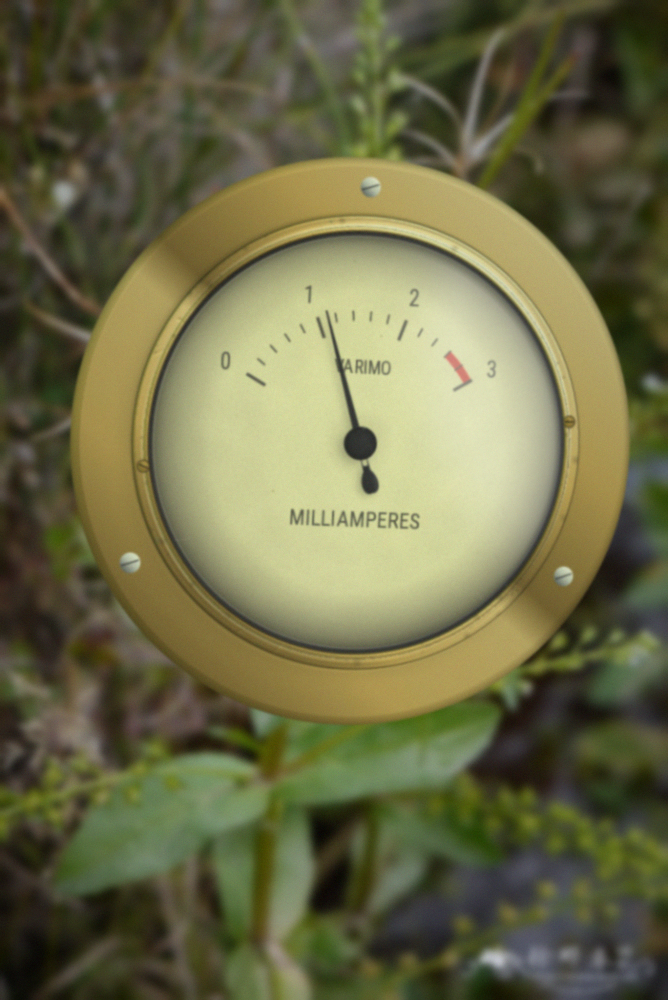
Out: 1.1mA
